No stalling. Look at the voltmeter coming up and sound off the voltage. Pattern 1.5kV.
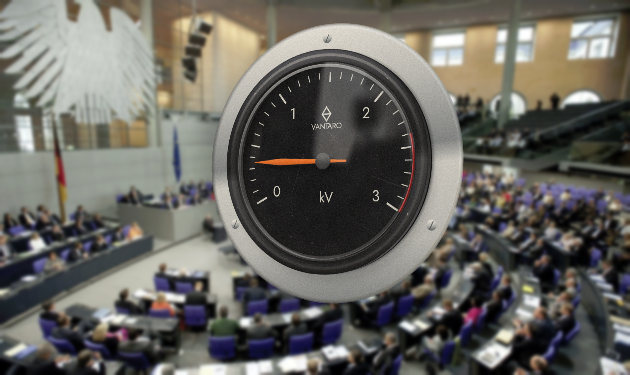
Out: 0.35kV
